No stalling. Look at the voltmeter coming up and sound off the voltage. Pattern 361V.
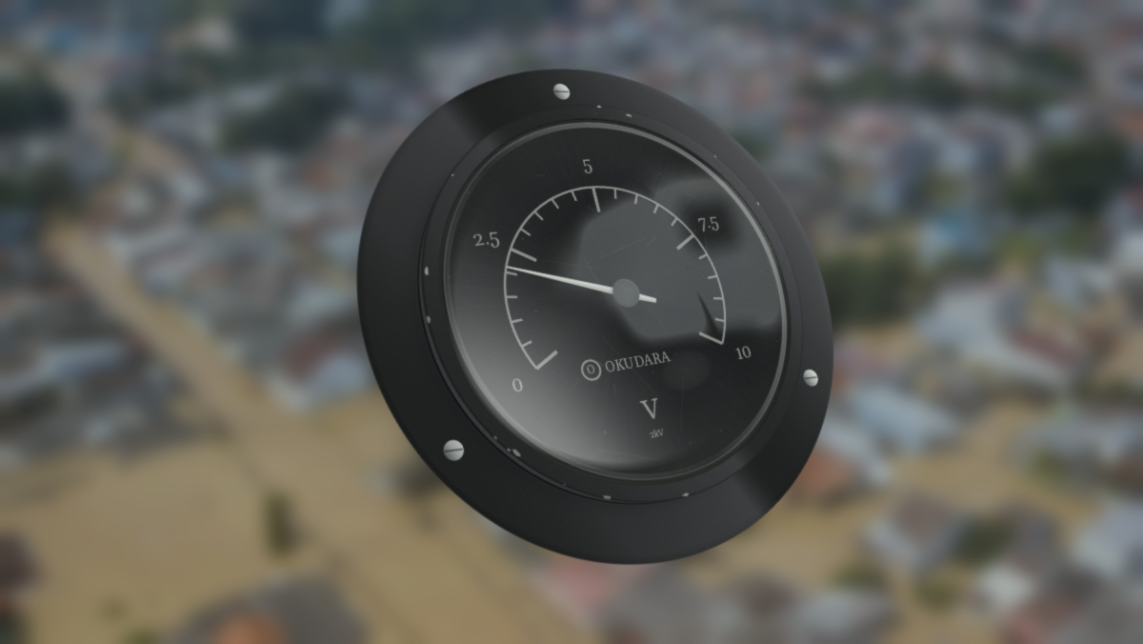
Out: 2V
